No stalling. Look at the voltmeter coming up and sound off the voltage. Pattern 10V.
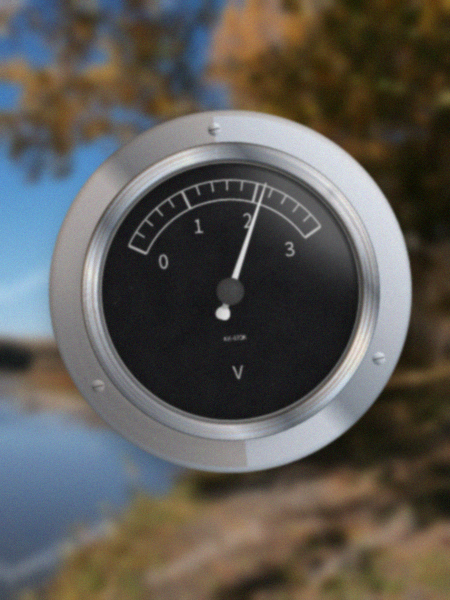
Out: 2.1V
